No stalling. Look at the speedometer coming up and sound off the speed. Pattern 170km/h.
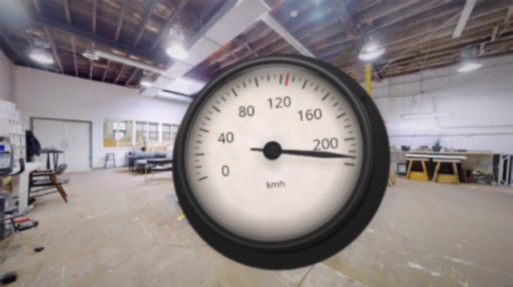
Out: 215km/h
